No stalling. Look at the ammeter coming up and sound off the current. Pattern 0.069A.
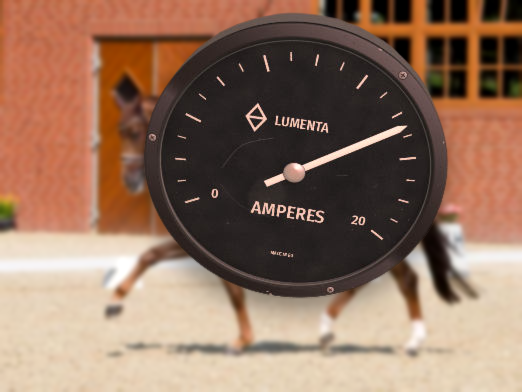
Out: 14.5A
